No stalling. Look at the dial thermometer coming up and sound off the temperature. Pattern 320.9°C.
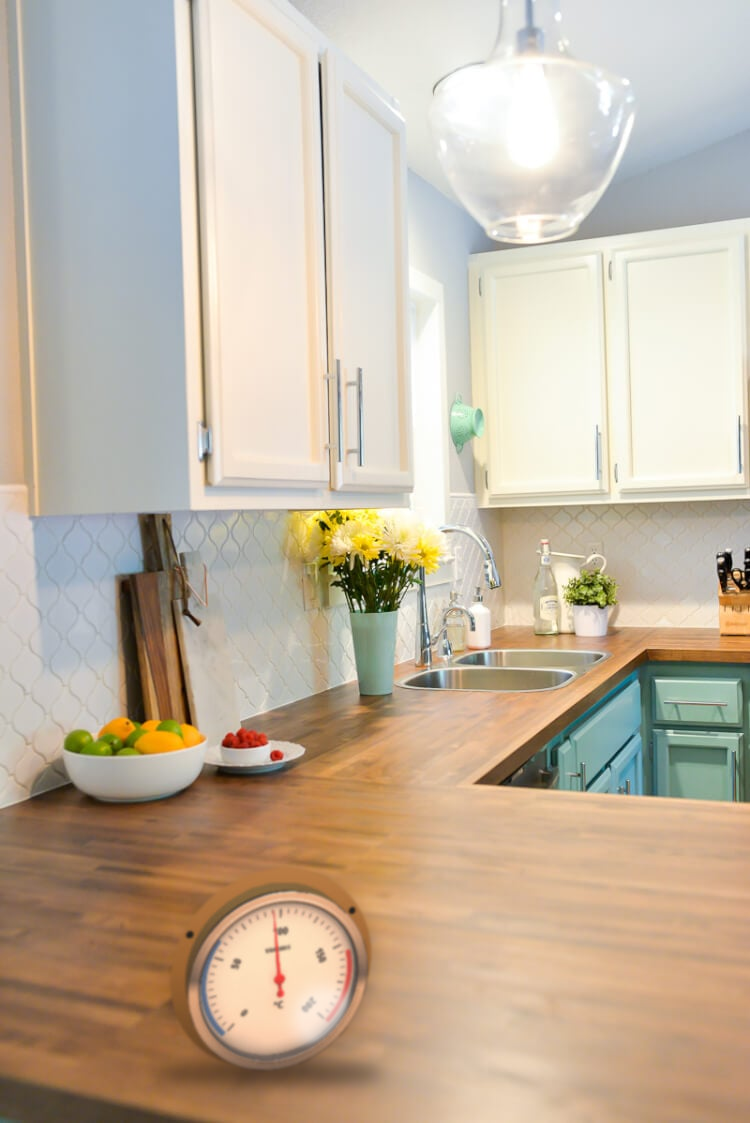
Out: 95°C
